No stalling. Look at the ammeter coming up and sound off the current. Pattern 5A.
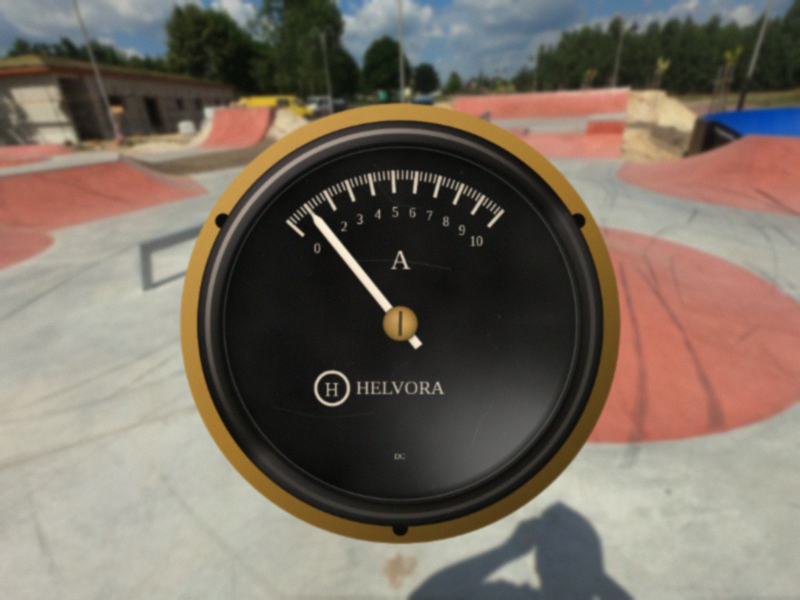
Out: 1A
